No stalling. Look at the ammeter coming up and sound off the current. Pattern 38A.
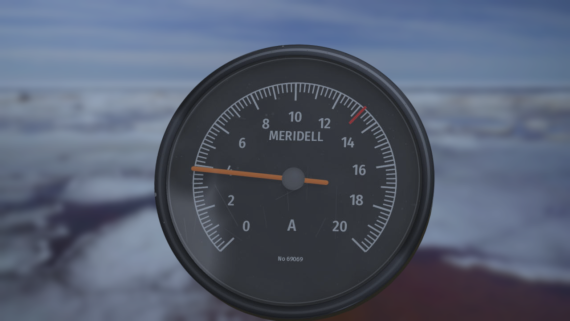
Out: 3.8A
